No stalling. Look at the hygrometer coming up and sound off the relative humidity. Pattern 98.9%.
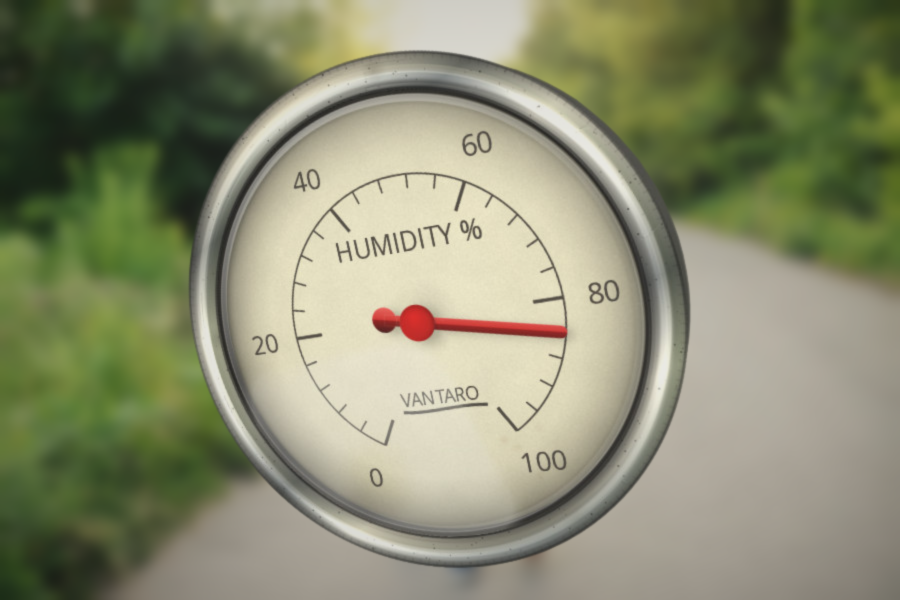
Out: 84%
